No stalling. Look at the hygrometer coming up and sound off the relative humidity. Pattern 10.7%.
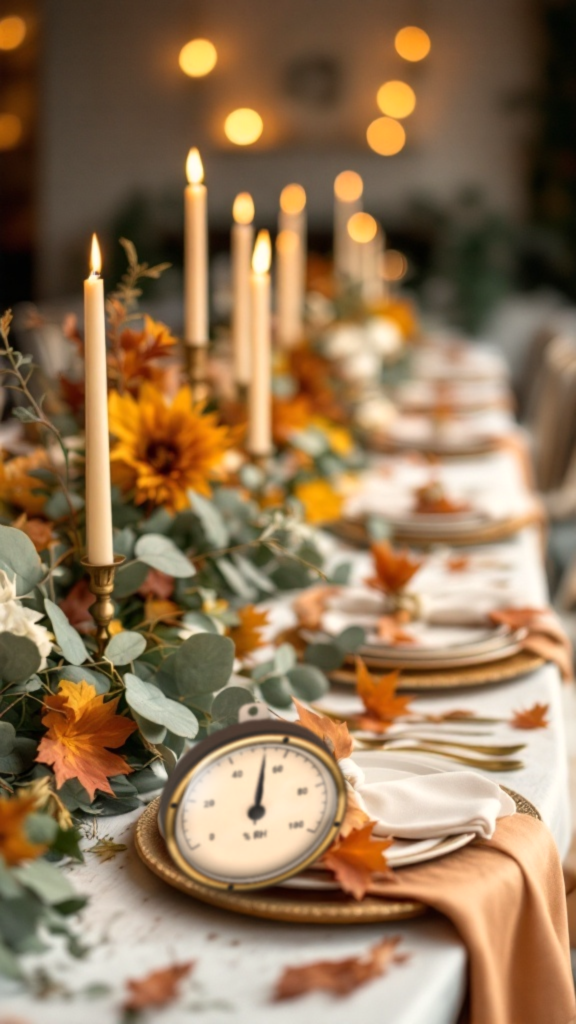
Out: 52%
